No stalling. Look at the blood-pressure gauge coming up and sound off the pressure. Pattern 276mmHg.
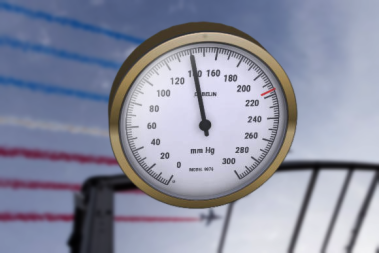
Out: 140mmHg
